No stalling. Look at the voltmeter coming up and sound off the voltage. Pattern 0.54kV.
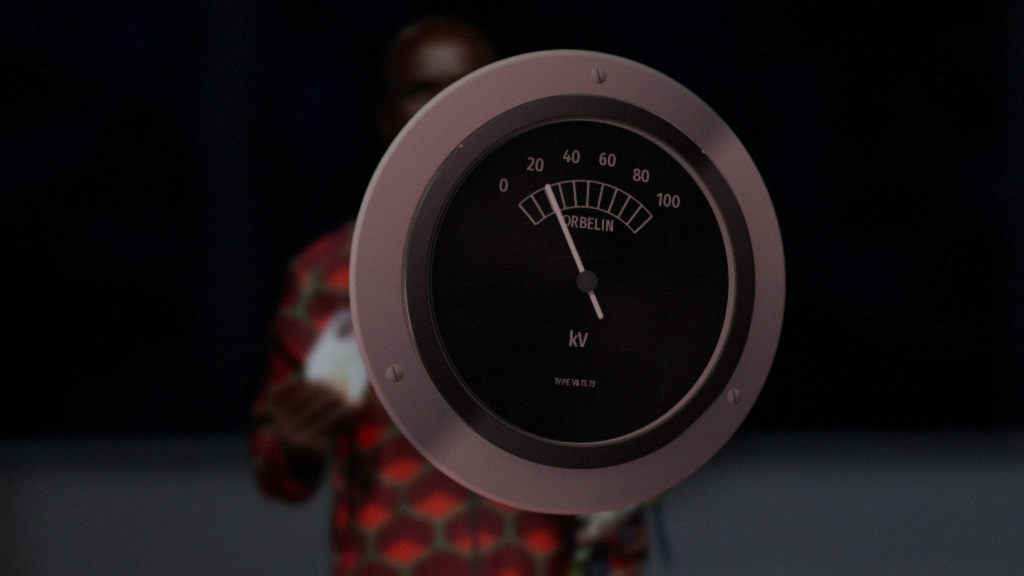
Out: 20kV
